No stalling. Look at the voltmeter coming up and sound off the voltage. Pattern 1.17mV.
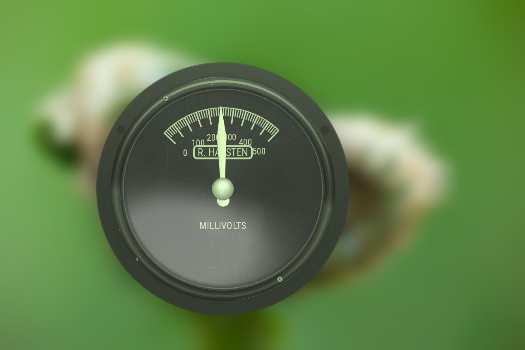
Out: 250mV
